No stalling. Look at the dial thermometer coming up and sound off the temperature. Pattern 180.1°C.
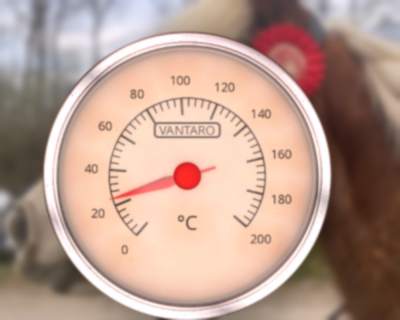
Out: 24°C
